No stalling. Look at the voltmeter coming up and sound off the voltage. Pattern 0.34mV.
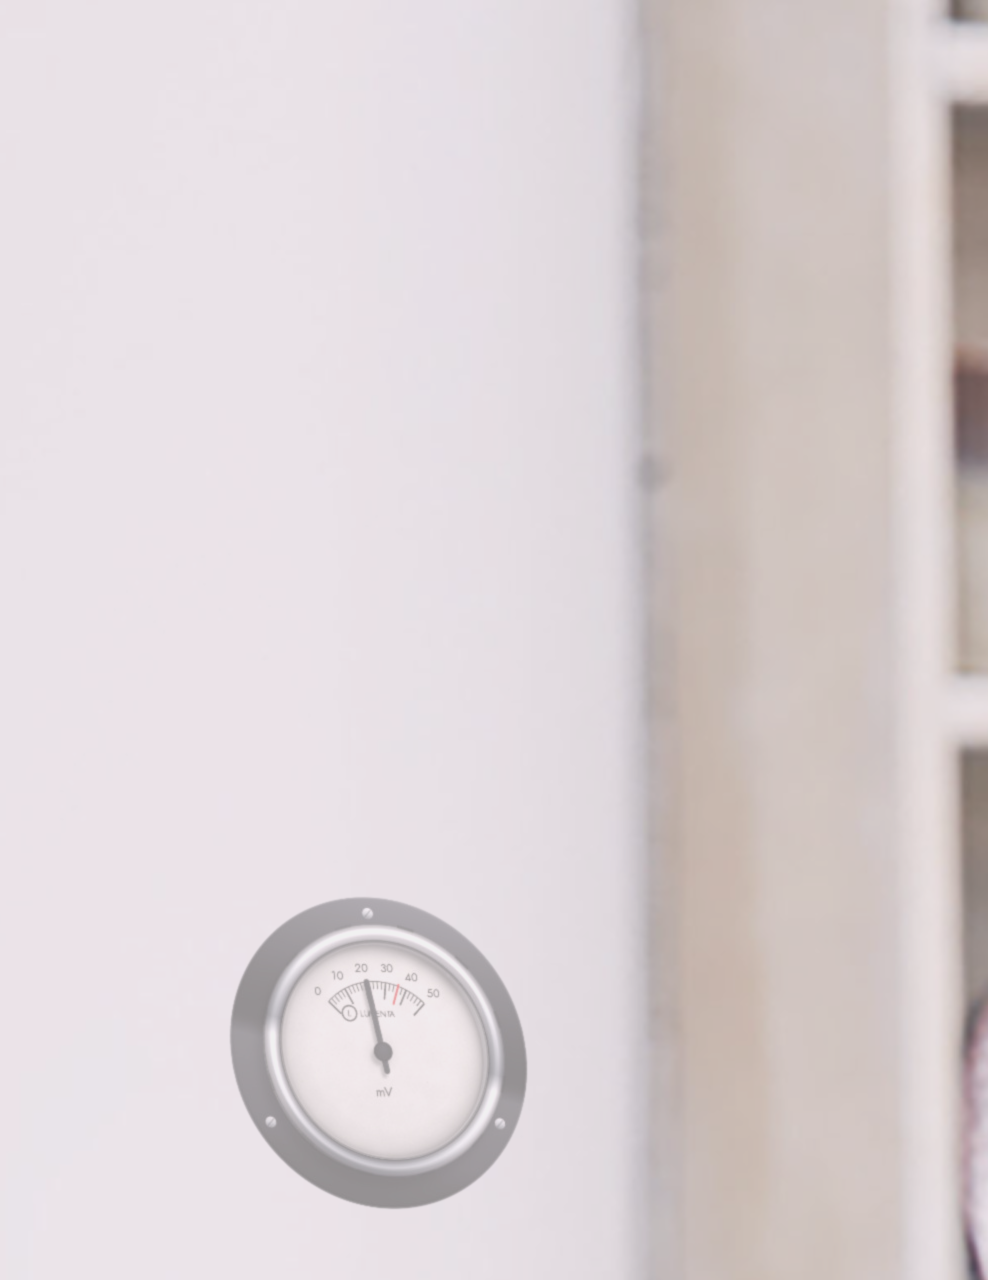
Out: 20mV
